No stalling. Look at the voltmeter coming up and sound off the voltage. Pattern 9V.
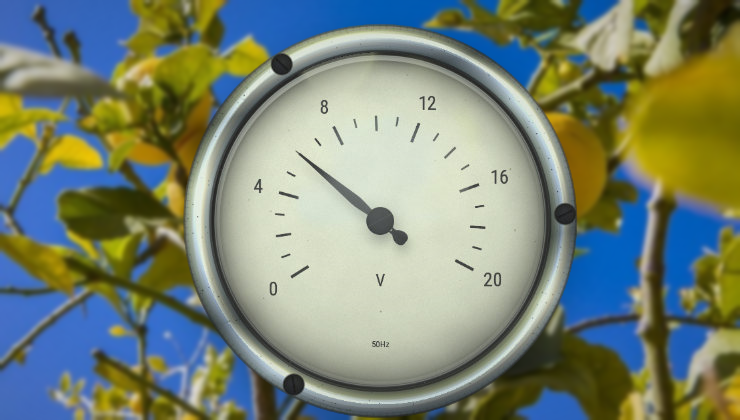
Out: 6V
